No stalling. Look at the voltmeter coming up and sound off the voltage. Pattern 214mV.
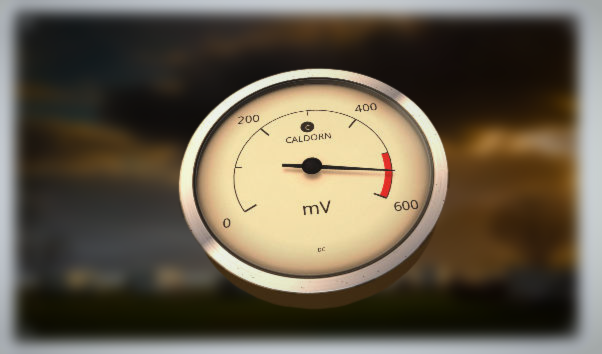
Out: 550mV
